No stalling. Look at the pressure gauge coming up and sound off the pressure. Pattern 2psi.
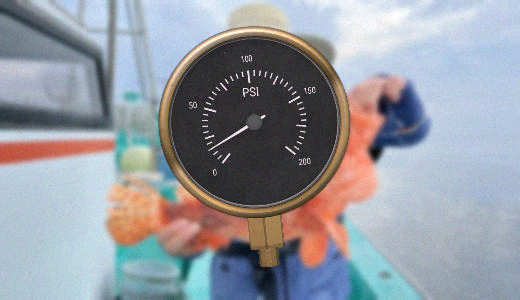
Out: 15psi
